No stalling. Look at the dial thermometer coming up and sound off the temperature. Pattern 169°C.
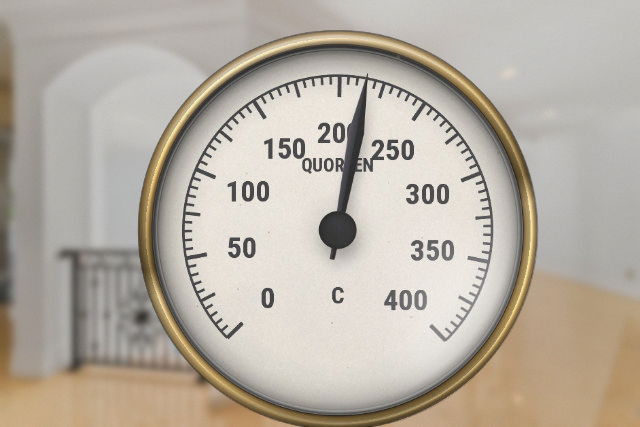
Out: 215°C
